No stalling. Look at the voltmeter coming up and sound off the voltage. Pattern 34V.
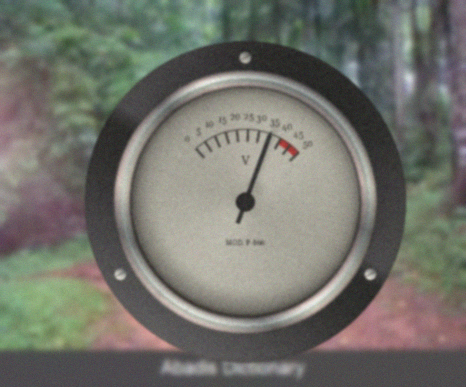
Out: 35V
